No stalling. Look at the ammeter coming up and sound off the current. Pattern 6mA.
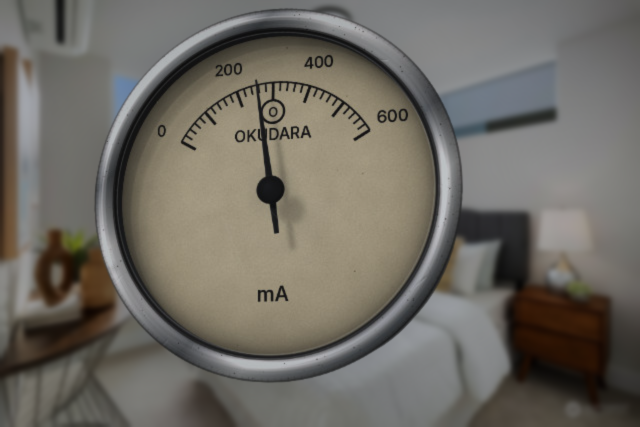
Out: 260mA
